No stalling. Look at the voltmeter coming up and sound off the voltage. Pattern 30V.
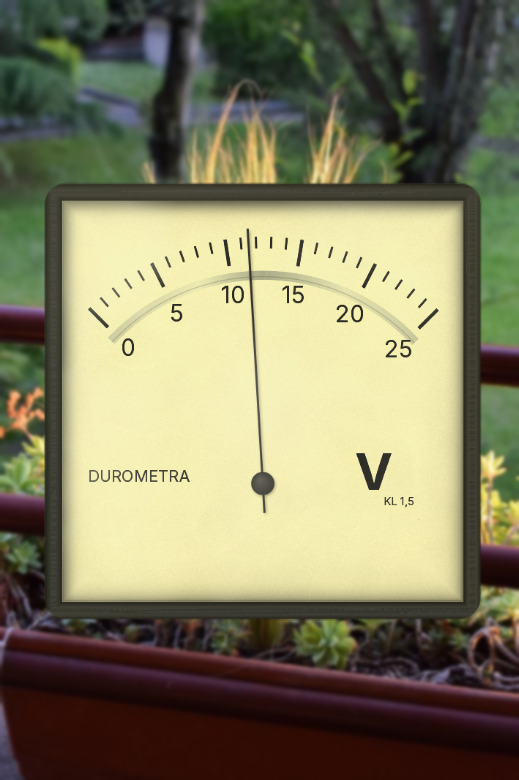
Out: 11.5V
